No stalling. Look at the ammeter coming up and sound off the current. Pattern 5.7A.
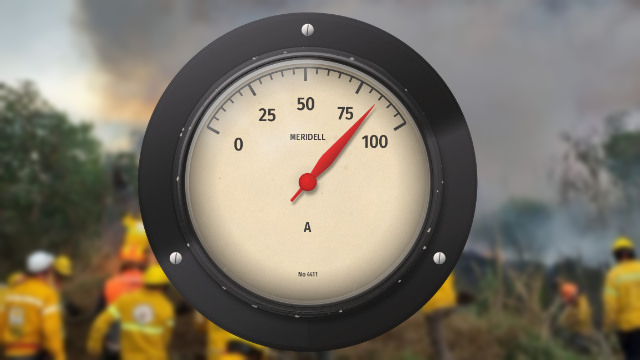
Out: 85A
